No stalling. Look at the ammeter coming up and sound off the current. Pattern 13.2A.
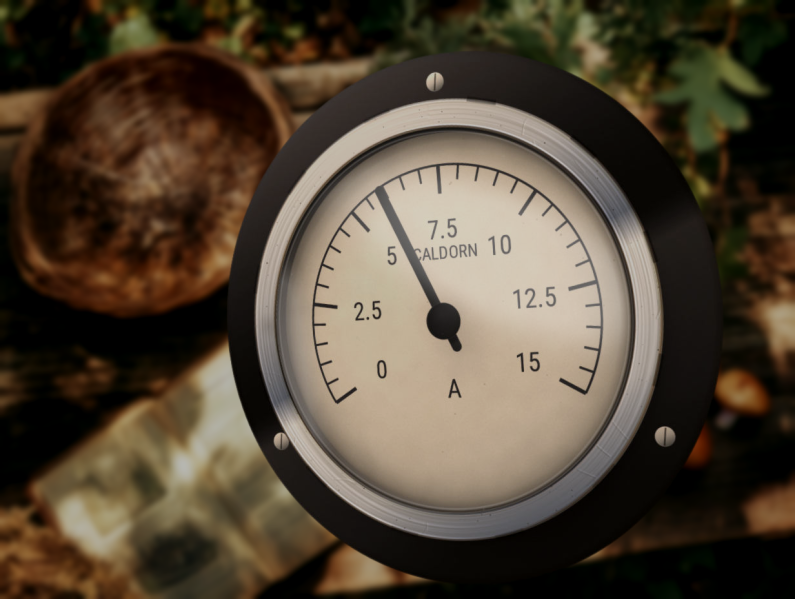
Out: 6A
